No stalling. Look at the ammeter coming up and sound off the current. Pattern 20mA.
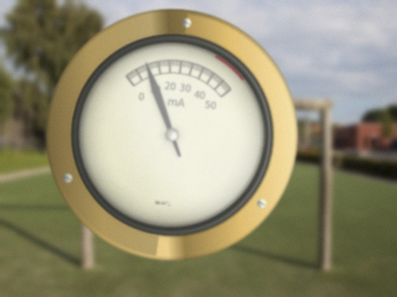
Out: 10mA
